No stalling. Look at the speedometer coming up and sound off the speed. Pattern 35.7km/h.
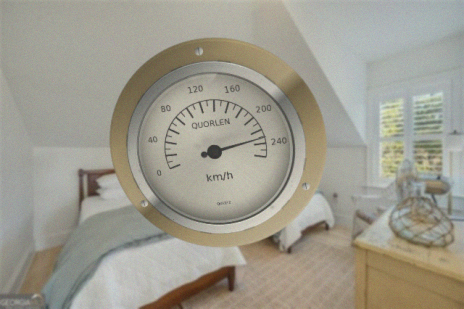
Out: 230km/h
